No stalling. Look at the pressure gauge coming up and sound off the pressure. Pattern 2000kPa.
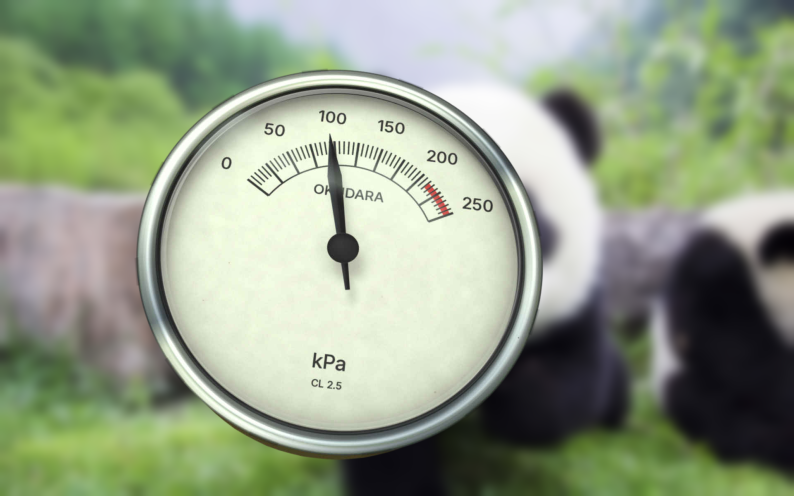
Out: 95kPa
